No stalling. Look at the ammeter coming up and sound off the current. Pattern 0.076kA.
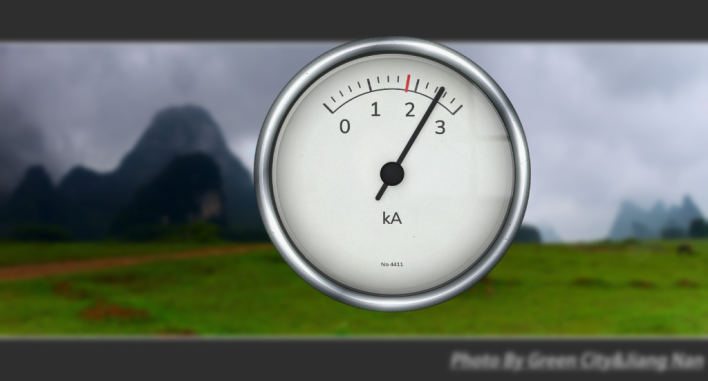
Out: 2.5kA
